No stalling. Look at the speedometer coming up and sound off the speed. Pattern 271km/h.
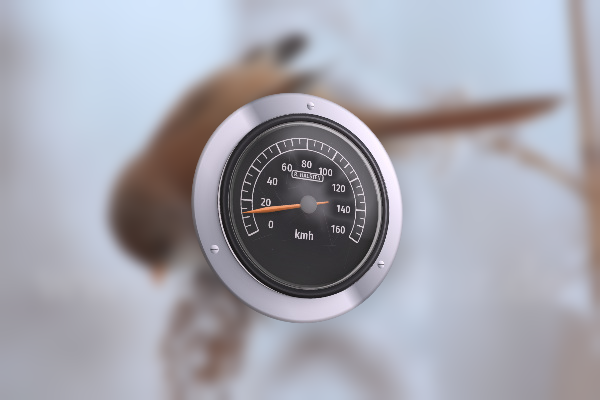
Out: 12.5km/h
